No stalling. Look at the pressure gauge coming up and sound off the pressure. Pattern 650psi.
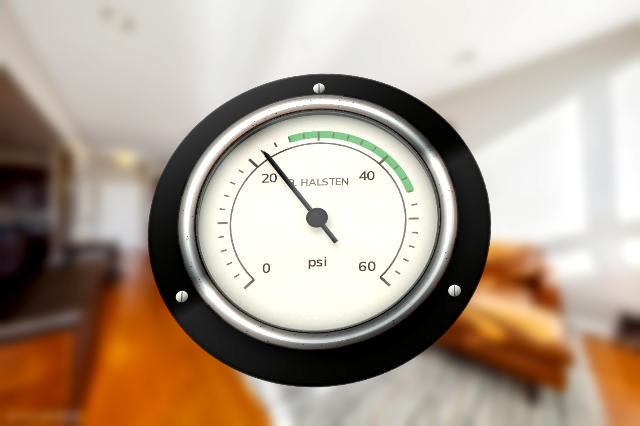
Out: 22psi
